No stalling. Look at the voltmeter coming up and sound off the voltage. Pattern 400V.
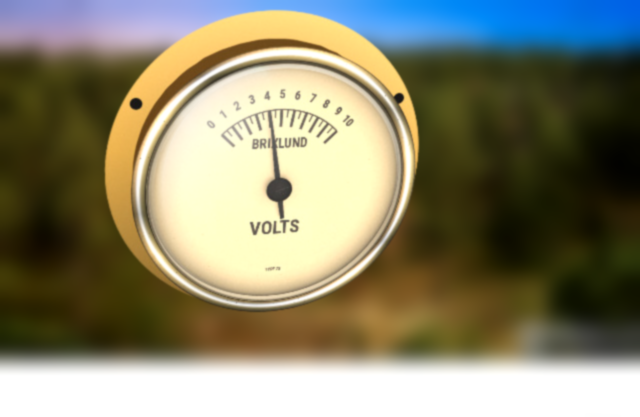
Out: 4V
